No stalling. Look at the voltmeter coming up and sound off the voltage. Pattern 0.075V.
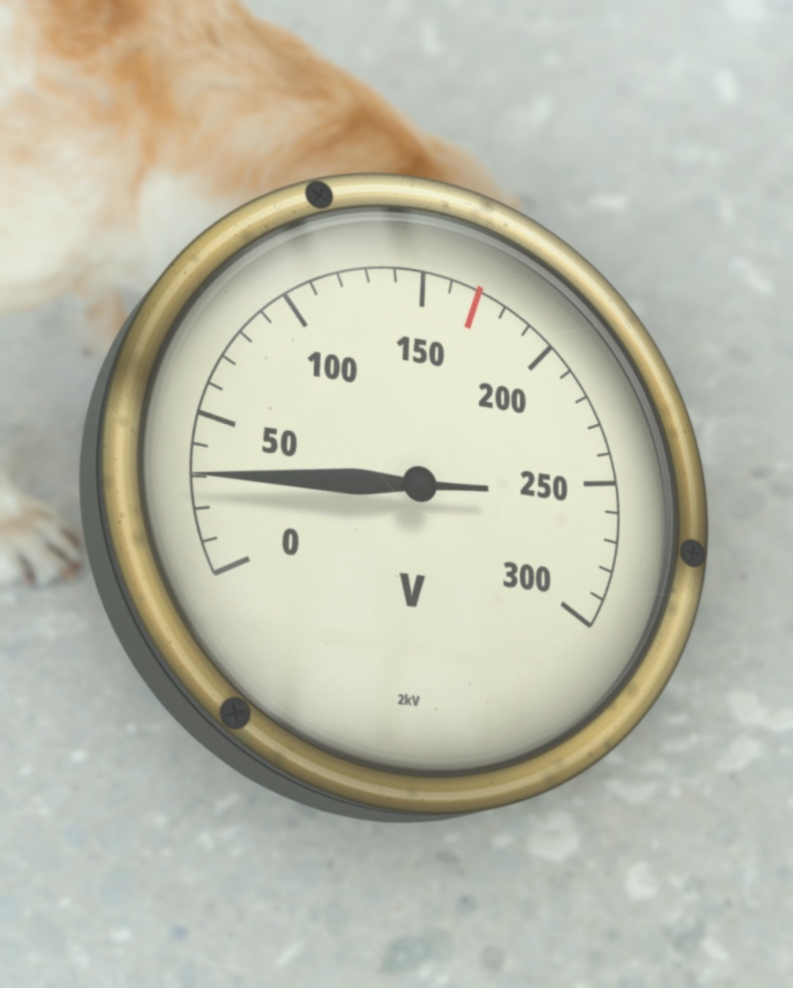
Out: 30V
